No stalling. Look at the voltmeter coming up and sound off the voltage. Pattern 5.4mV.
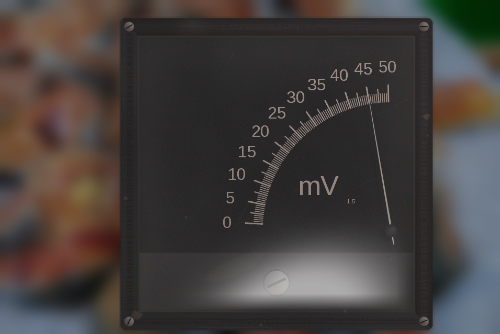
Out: 45mV
